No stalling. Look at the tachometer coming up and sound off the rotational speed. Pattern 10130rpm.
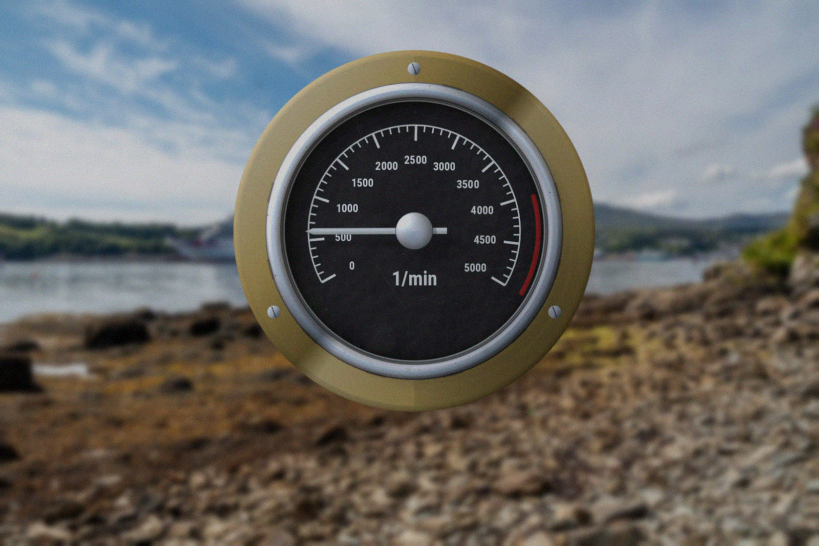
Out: 600rpm
